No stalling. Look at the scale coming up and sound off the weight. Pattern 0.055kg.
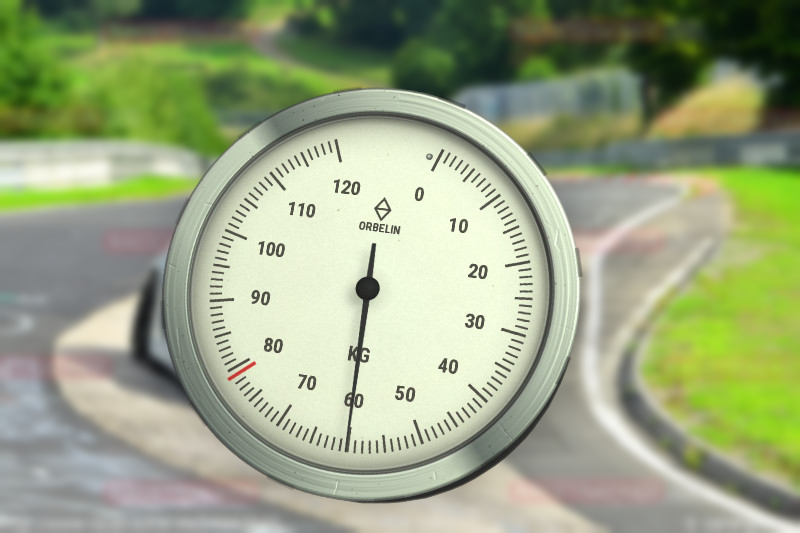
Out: 60kg
